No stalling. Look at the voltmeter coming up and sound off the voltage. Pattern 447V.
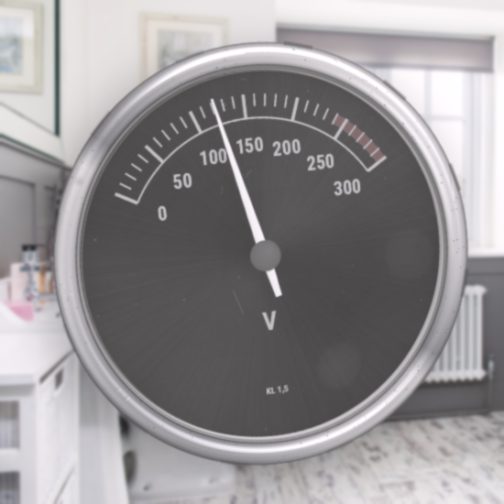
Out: 120V
